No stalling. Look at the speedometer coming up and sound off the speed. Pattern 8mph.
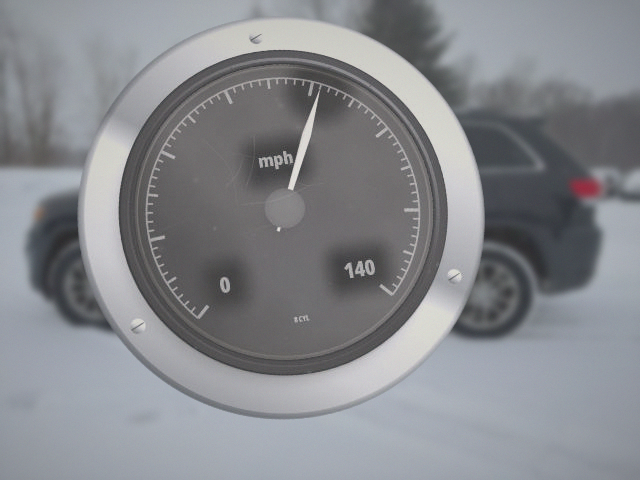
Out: 82mph
